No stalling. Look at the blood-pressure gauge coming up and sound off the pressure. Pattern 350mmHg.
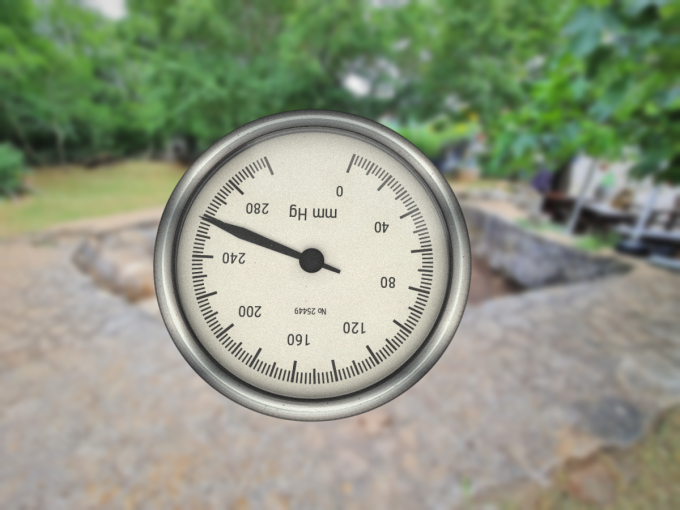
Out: 258mmHg
